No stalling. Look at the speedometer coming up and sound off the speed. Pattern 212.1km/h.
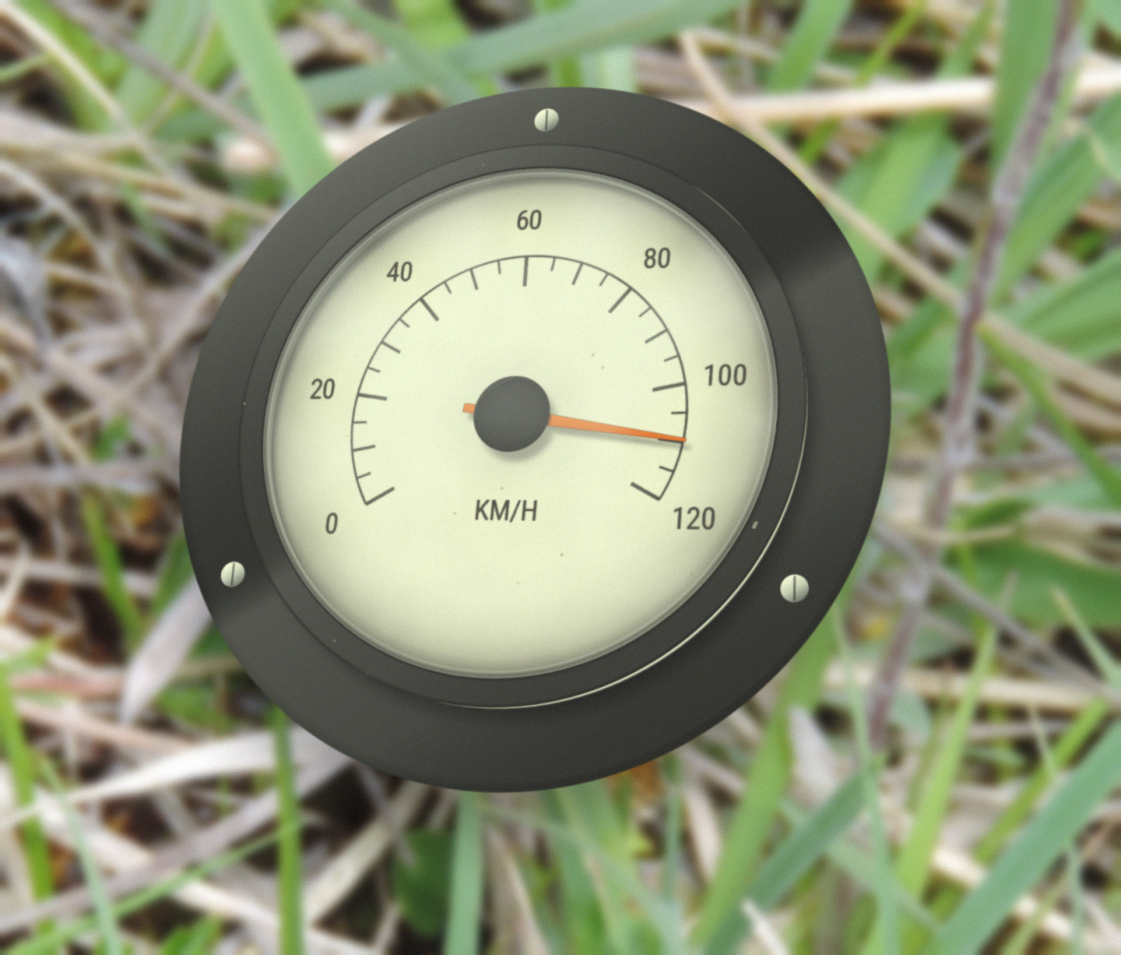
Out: 110km/h
